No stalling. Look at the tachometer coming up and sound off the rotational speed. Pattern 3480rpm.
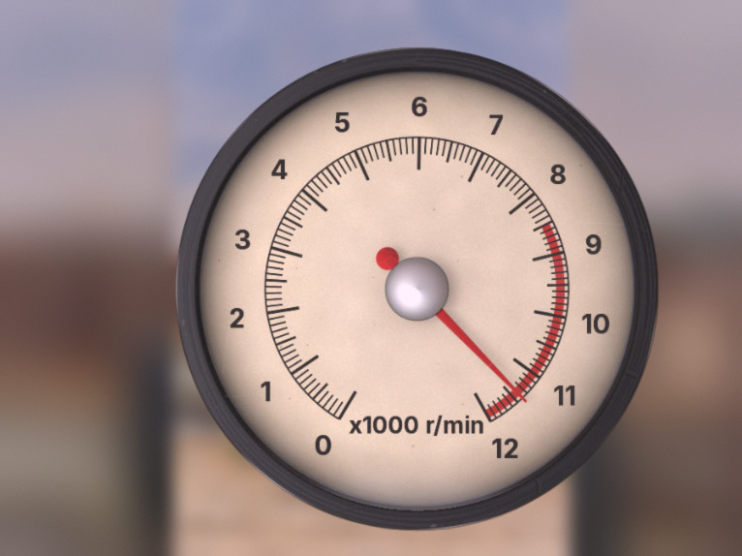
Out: 11400rpm
